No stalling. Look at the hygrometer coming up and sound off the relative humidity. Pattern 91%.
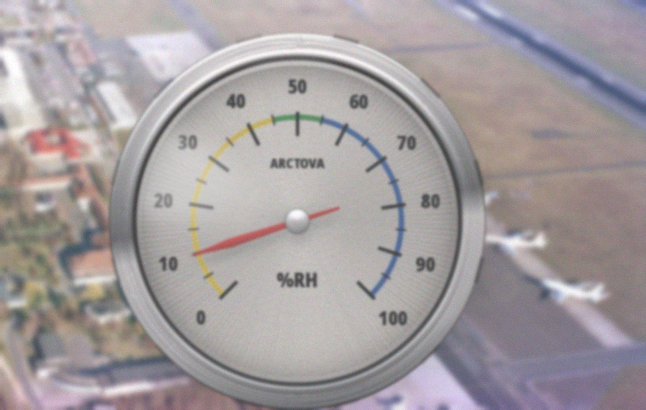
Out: 10%
